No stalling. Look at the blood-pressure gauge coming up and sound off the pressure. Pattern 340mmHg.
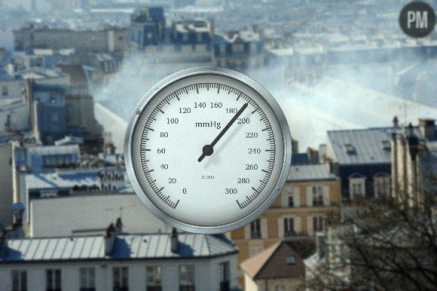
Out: 190mmHg
